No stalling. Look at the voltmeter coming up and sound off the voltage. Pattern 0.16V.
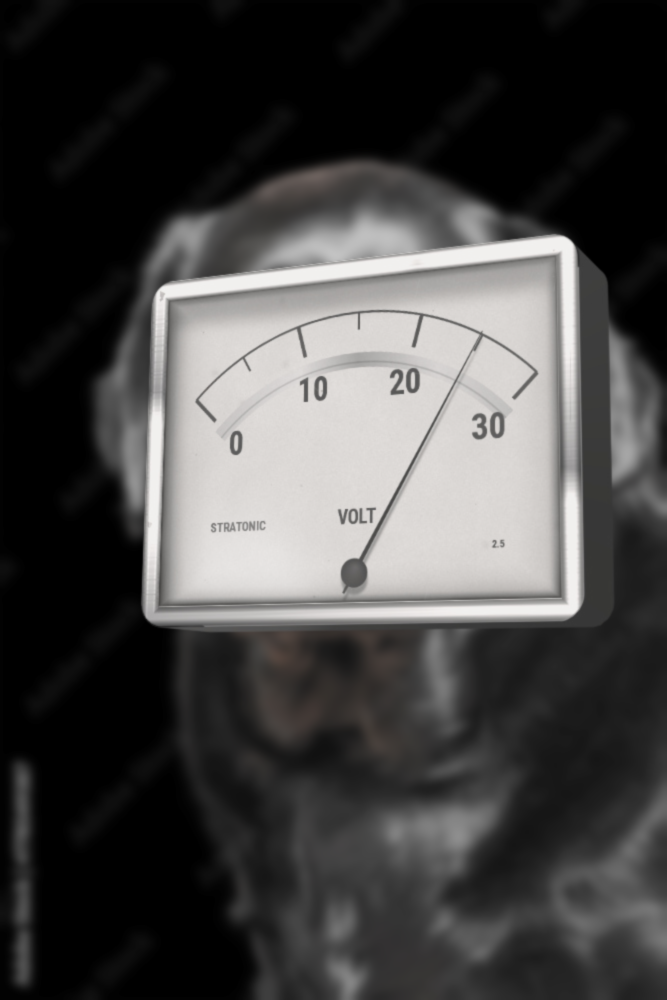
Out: 25V
